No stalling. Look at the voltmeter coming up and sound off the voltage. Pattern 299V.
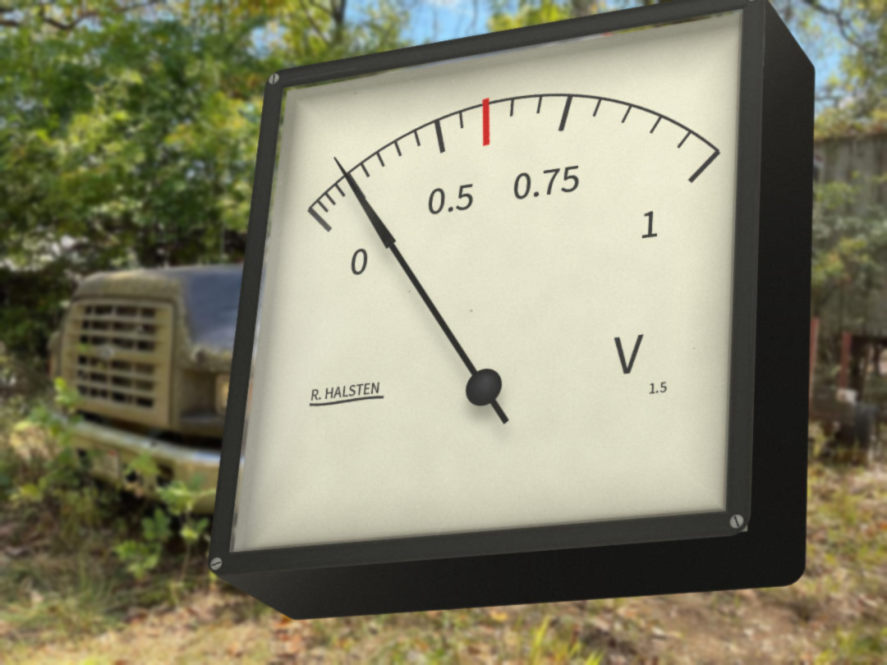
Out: 0.25V
